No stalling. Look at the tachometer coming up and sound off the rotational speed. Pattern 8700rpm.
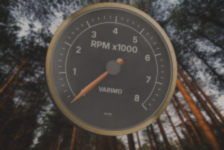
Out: 0rpm
